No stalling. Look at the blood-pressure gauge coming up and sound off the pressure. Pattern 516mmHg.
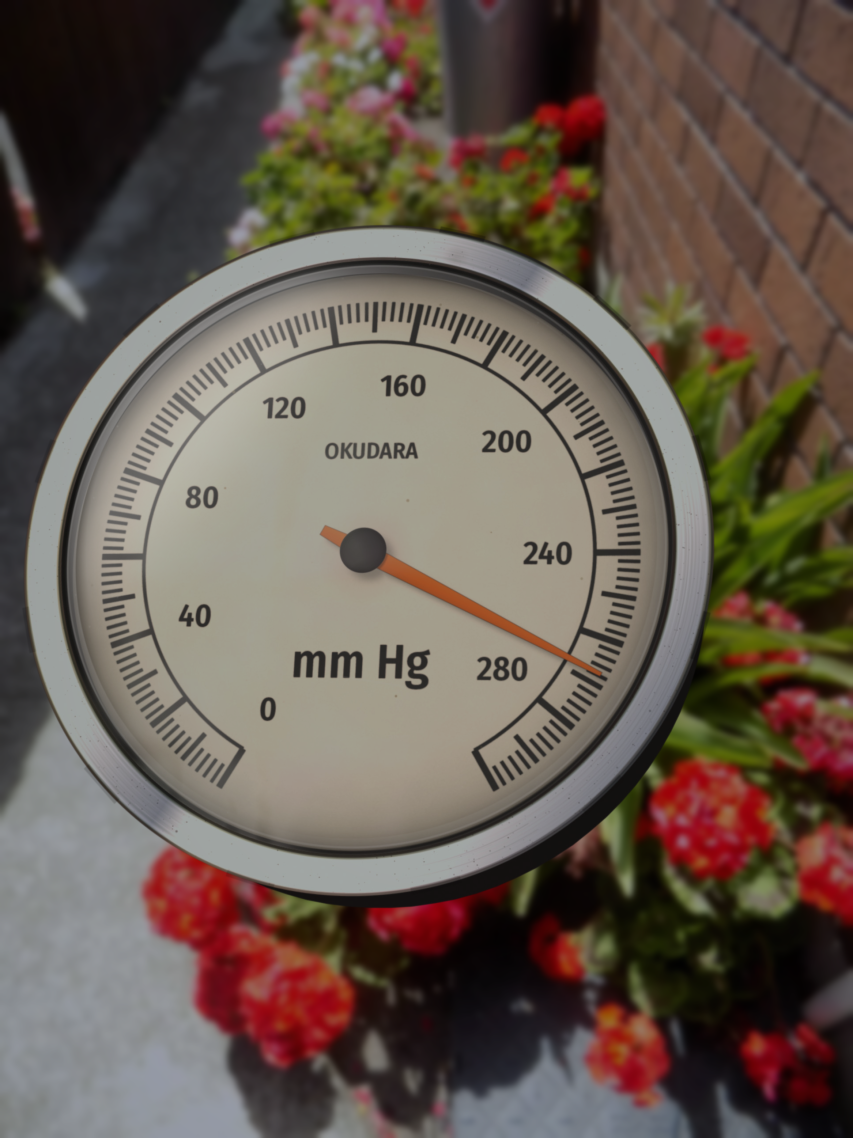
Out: 268mmHg
